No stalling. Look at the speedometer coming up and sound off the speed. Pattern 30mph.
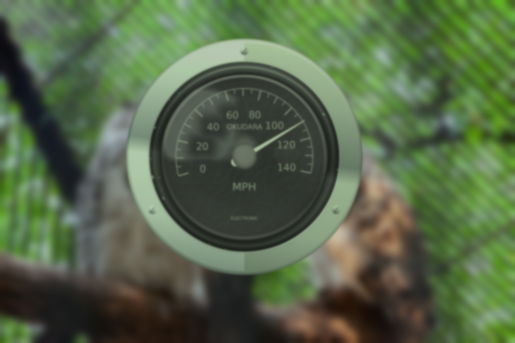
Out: 110mph
